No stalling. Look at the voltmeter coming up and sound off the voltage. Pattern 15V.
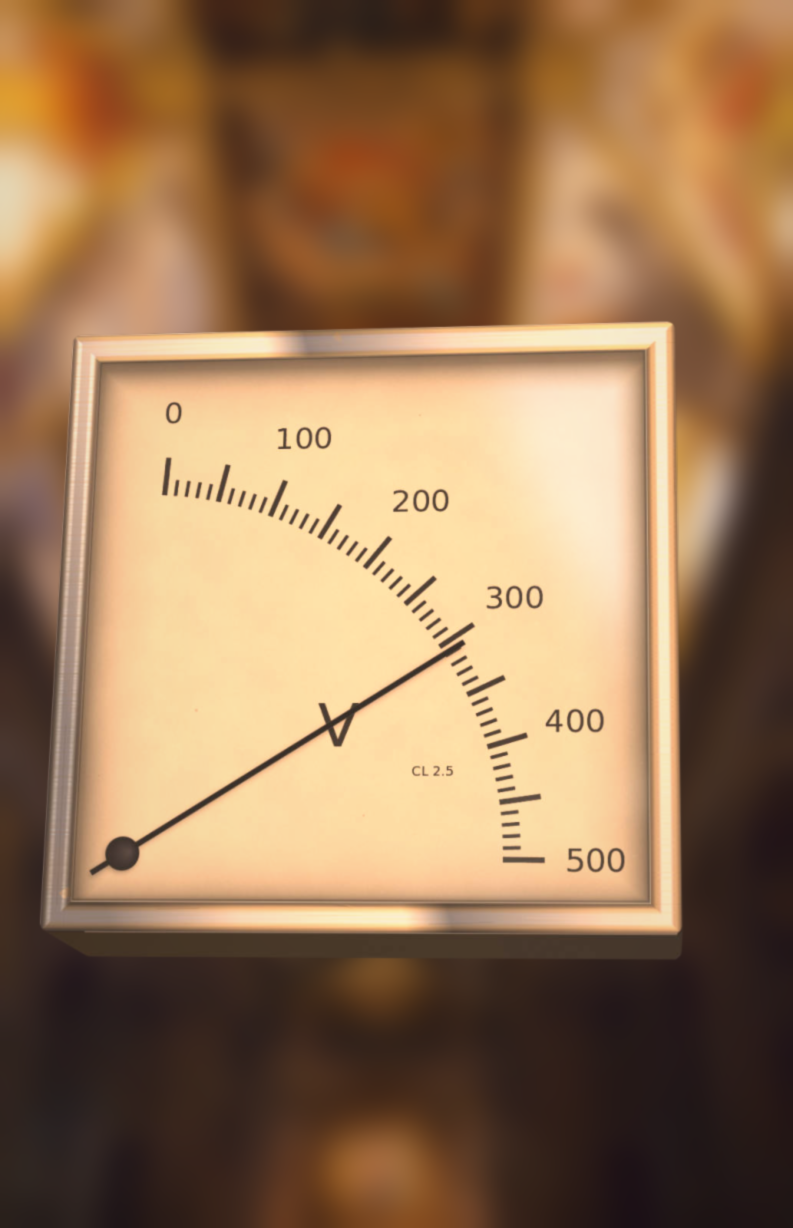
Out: 310V
